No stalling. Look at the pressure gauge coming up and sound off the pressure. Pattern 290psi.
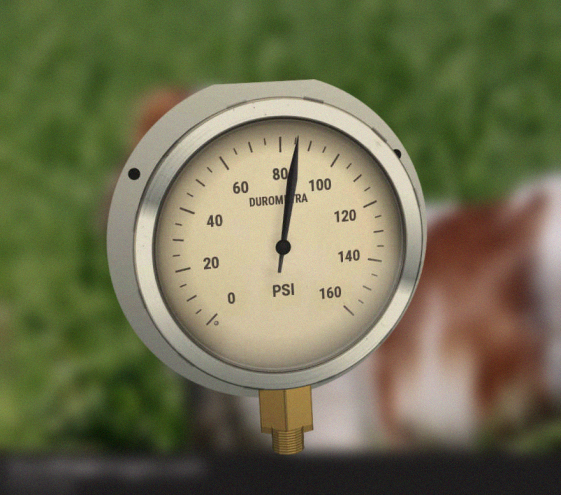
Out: 85psi
